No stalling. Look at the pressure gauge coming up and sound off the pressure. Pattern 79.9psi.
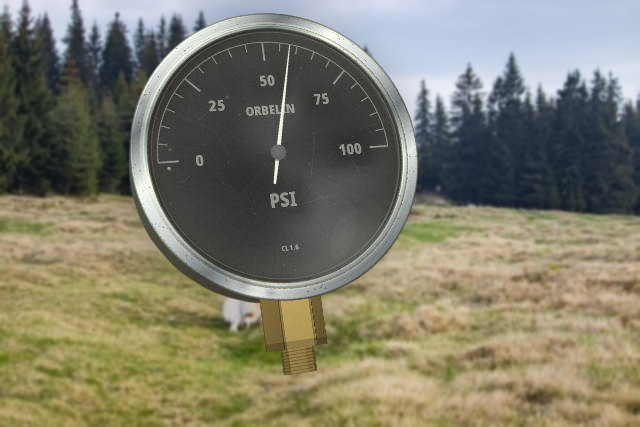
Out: 57.5psi
